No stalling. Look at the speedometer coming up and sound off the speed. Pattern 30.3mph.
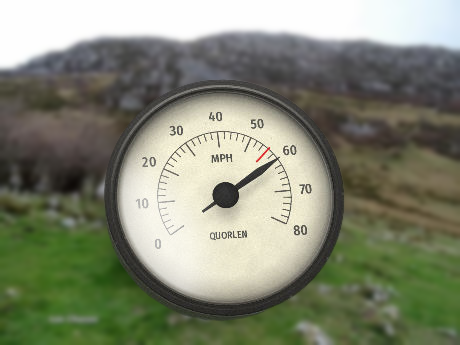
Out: 60mph
